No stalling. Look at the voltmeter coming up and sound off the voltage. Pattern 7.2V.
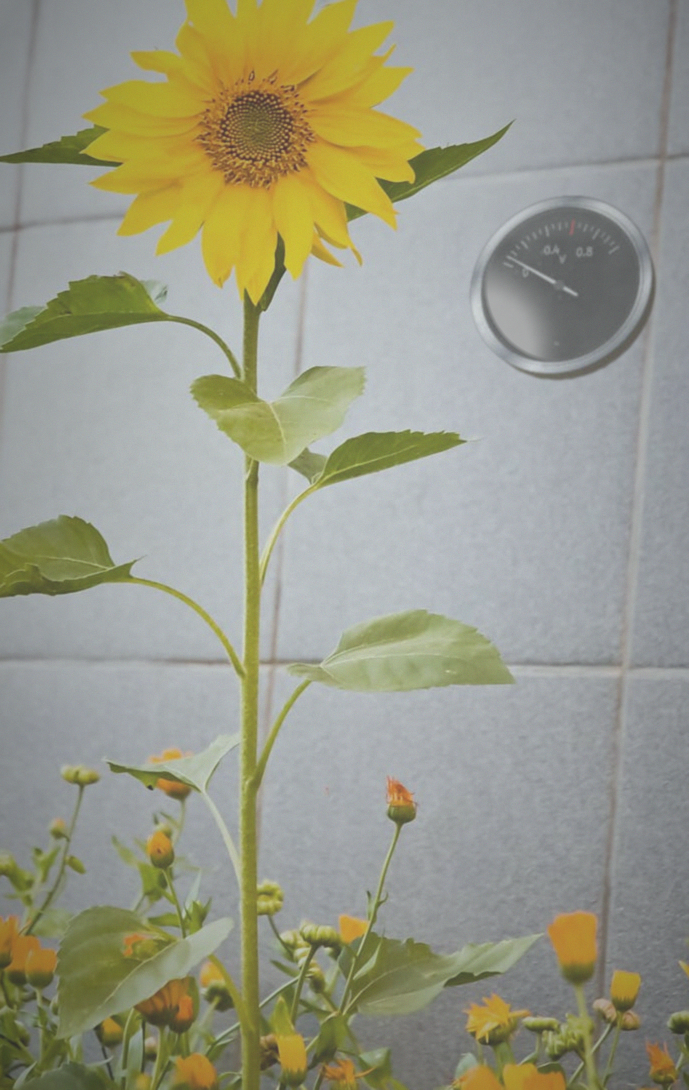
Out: 0.05V
